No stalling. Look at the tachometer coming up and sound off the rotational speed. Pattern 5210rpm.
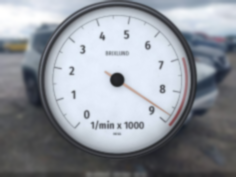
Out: 8750rpm
